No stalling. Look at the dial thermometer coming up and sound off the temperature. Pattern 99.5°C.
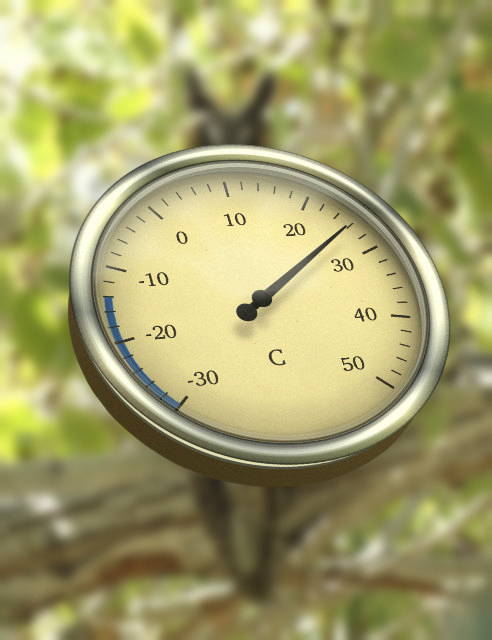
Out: 26°C
